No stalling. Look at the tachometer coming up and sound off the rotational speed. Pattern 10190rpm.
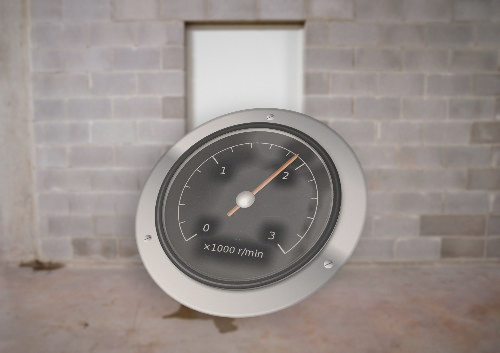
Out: 1900rpm
